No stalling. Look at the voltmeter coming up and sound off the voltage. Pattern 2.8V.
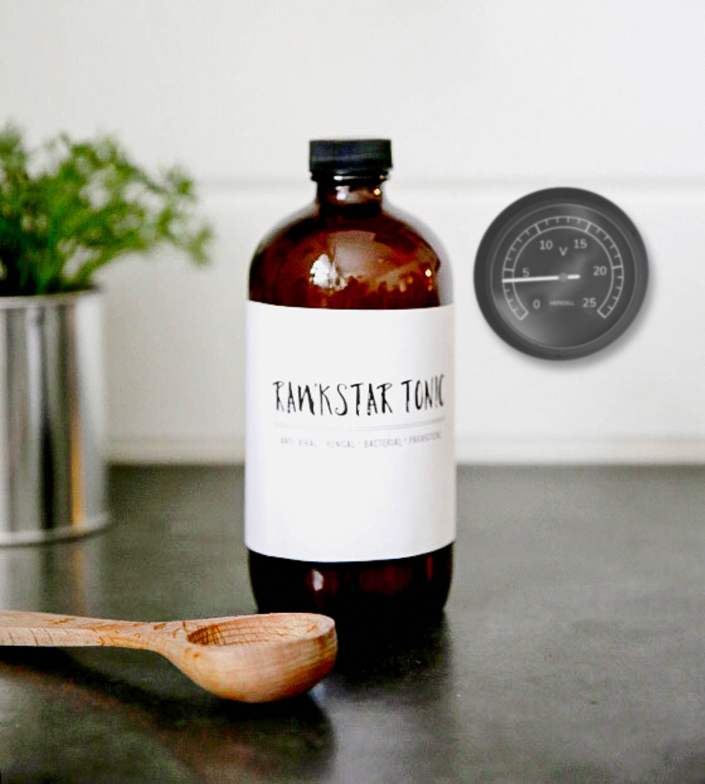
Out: 4V
